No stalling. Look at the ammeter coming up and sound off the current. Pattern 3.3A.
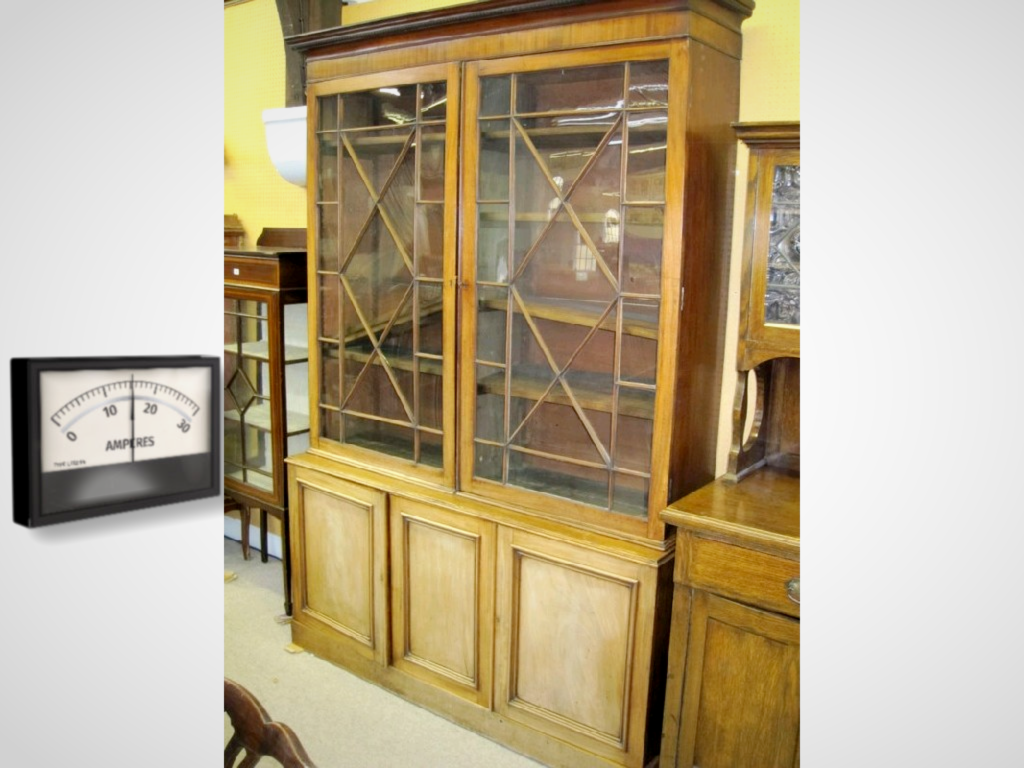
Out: 15A
